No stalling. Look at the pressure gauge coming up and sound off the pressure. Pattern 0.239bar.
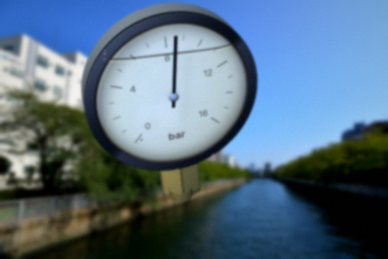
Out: 8.5bar
